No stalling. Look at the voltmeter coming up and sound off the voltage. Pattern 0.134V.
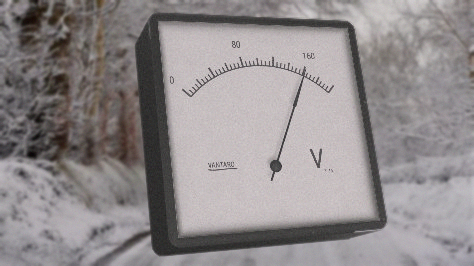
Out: 160V
